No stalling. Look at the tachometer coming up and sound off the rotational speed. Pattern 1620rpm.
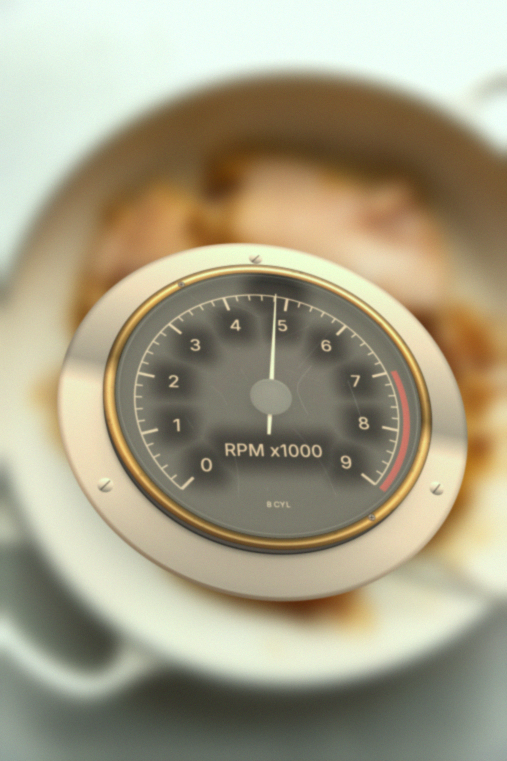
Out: 4800rpm
